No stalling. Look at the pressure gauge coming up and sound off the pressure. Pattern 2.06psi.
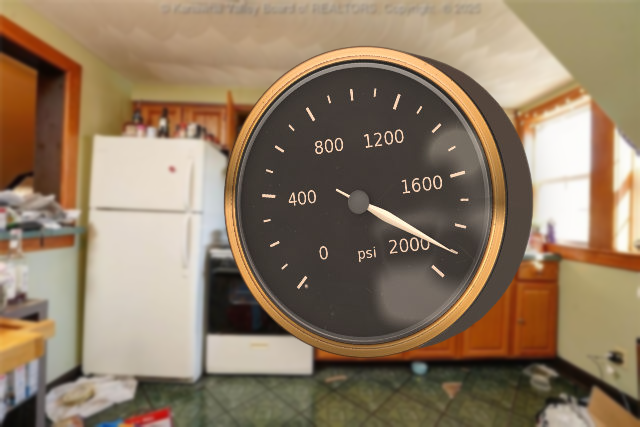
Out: 1900psi
